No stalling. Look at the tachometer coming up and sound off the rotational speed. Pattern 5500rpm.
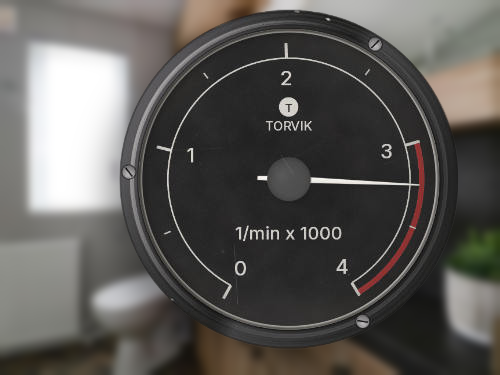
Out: 3250rpm
